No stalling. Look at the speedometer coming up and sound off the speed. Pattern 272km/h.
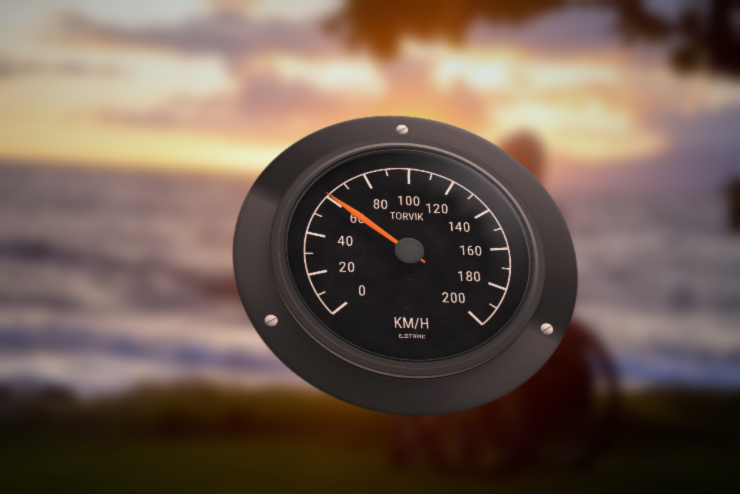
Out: 60km/h
